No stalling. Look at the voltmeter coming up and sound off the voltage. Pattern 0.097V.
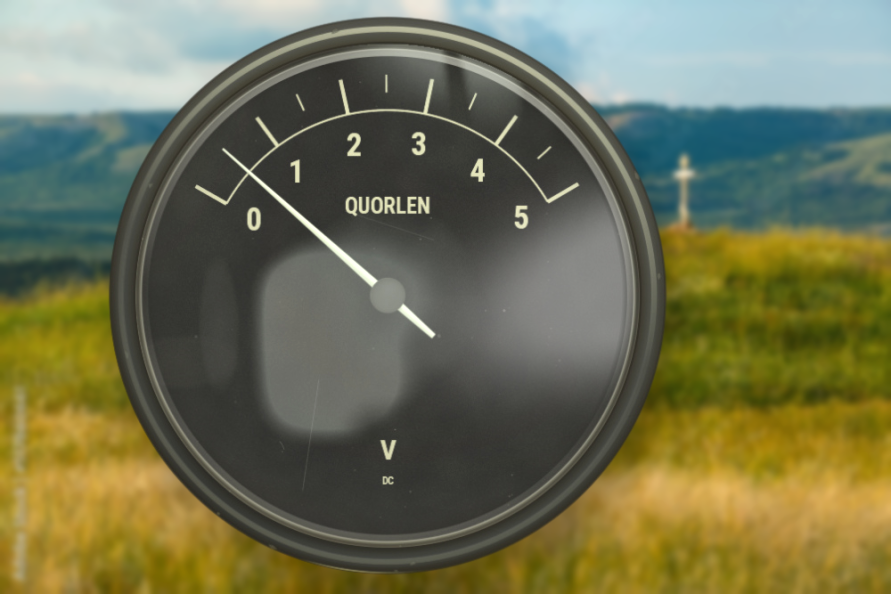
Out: 0.5V
